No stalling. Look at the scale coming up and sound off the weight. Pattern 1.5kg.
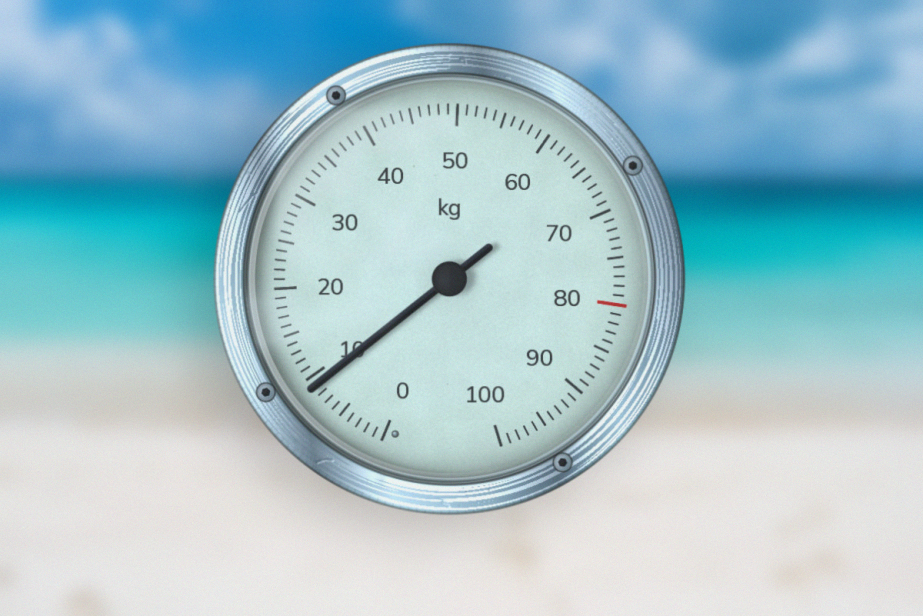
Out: 9kg
